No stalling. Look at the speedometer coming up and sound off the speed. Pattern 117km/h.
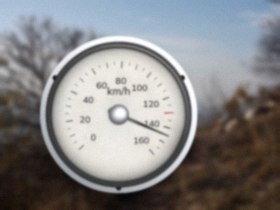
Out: 145km/h
